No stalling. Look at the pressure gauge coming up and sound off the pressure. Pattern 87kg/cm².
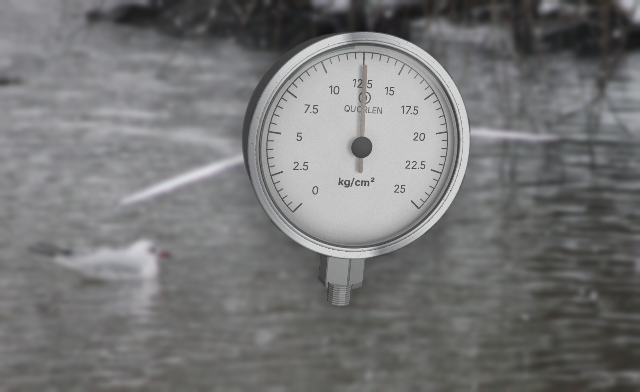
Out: 12.5kg/cm²
